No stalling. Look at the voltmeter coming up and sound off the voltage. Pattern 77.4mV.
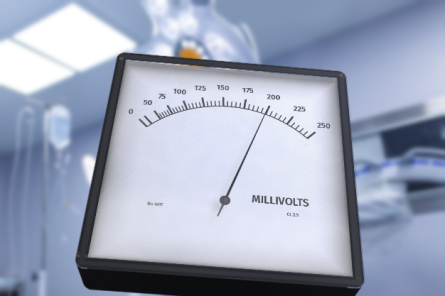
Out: 200mV
